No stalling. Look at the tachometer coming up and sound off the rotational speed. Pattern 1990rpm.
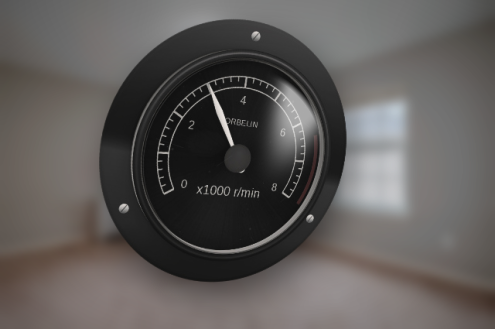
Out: 3000rpm
